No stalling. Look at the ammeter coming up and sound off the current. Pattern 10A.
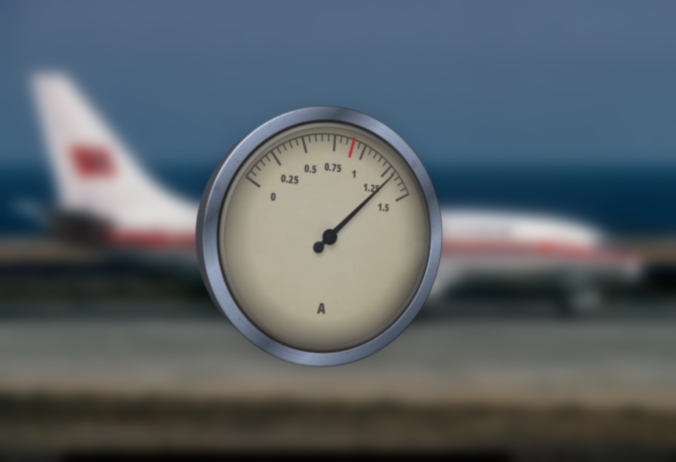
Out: 1.3A
